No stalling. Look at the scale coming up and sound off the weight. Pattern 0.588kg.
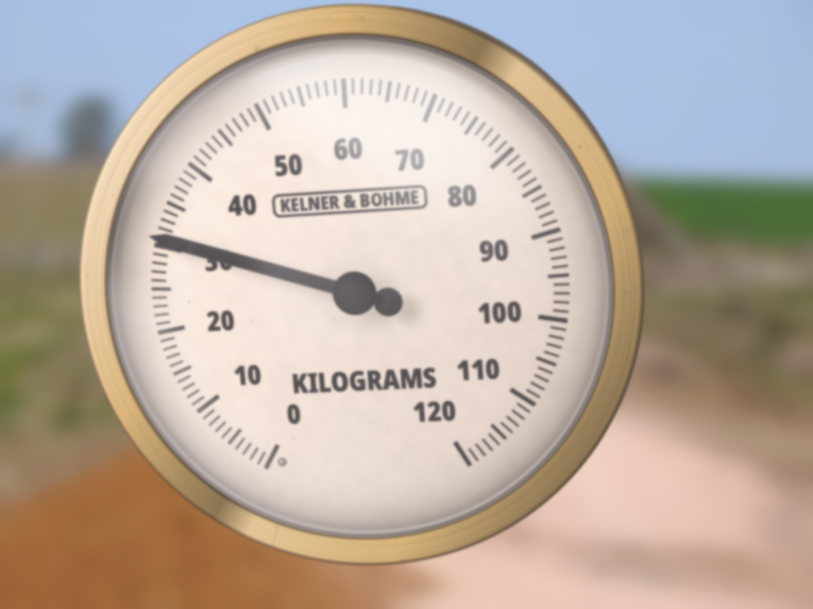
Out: 31kg
